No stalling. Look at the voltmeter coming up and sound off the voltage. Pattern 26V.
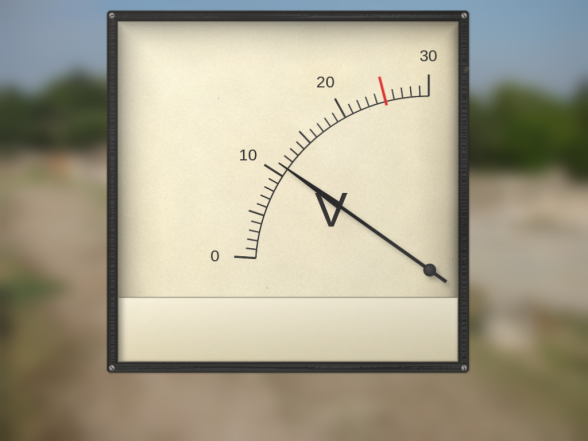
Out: 11V
